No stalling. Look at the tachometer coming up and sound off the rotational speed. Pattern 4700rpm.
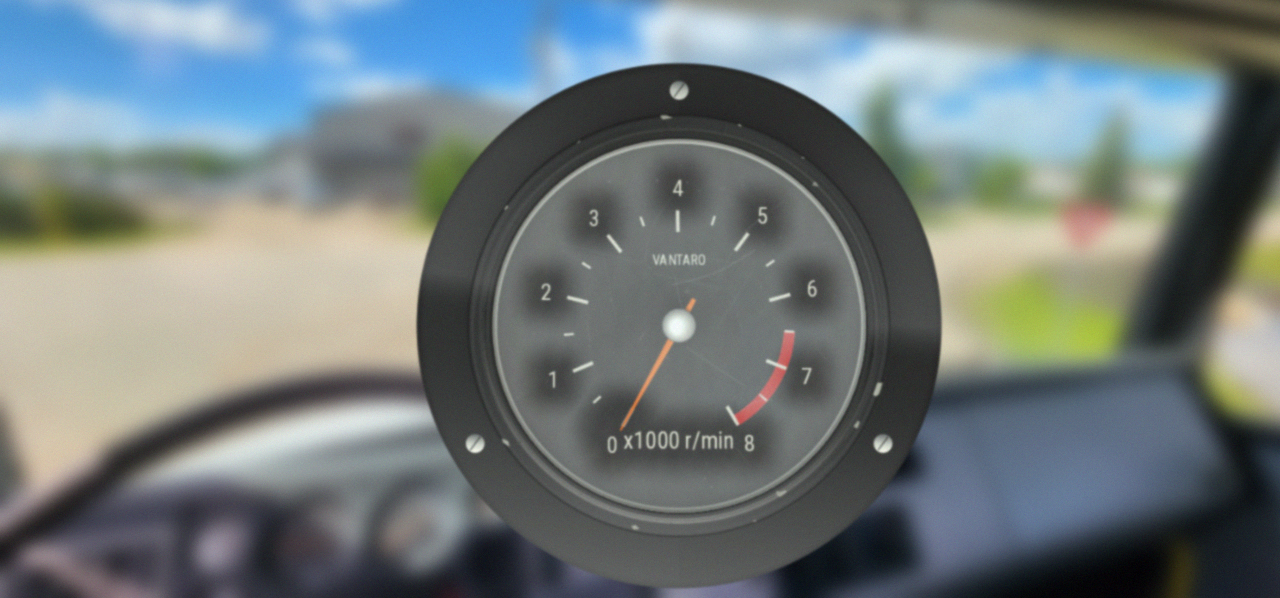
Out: 0rpm
